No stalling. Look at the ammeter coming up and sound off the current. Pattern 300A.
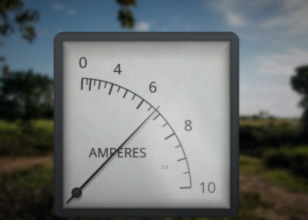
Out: 6.75A
